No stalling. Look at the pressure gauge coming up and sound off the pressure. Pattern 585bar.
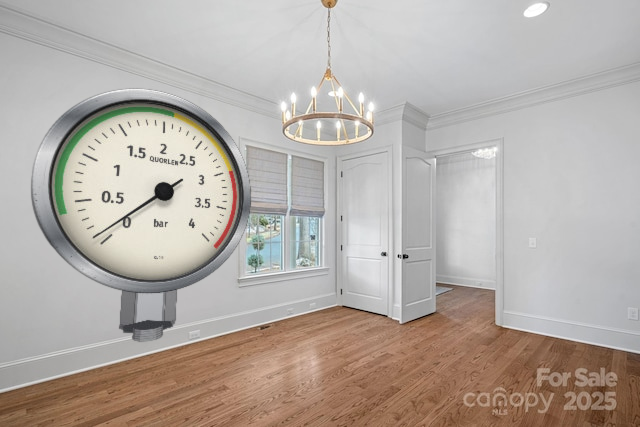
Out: 0.1bar
